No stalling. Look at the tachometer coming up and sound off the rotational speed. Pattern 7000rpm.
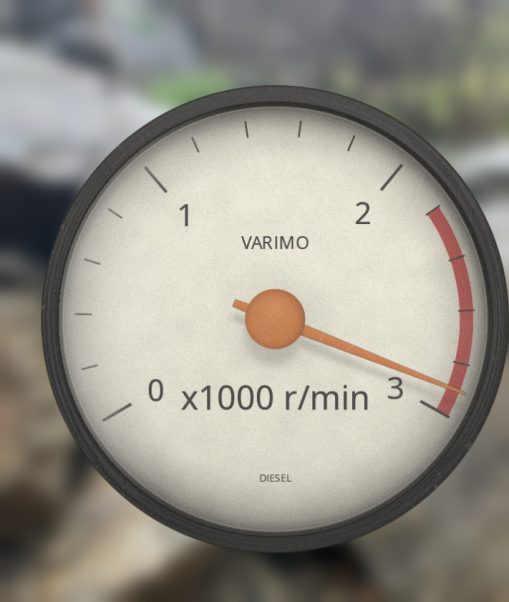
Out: 2900rpm
